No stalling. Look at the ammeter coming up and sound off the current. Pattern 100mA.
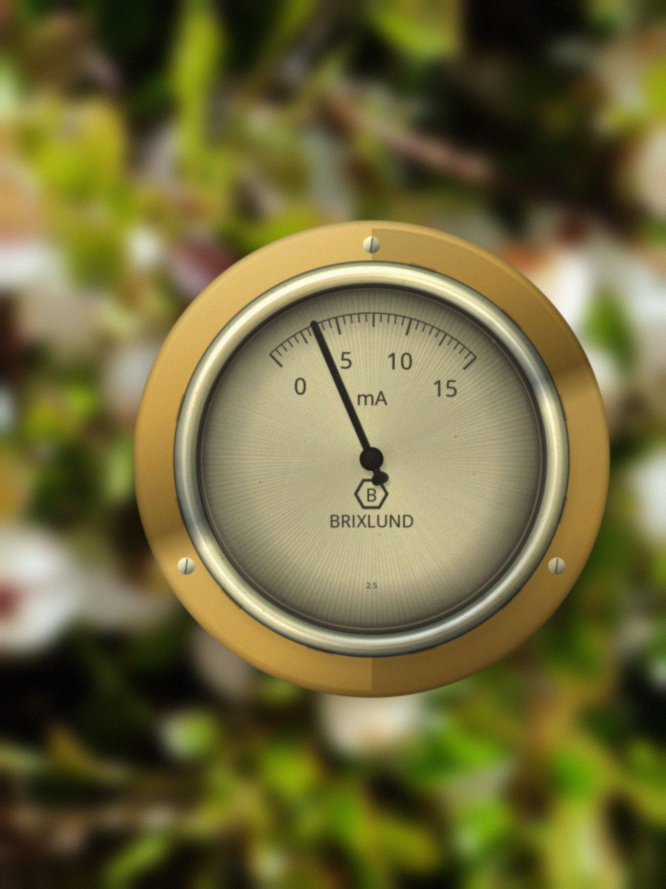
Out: 3.5mA
